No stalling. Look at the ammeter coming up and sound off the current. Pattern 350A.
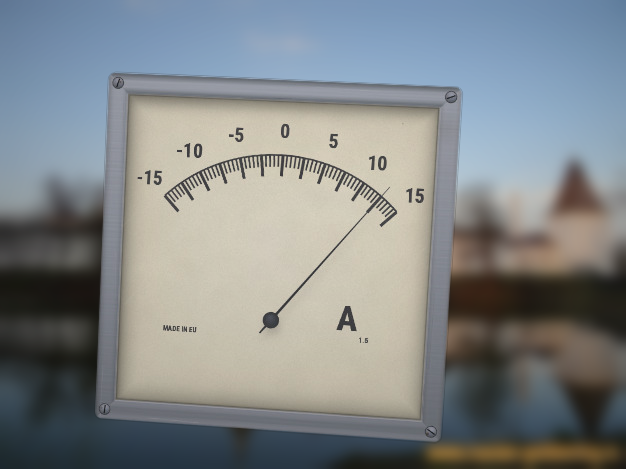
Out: 12.5A
